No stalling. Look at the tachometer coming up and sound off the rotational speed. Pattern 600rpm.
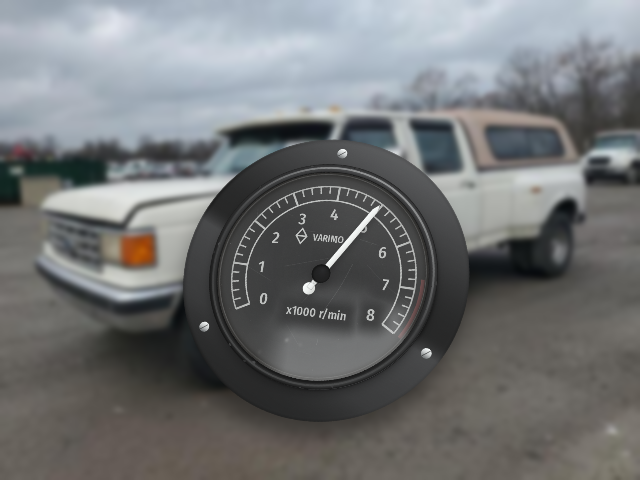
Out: 5000rpm
